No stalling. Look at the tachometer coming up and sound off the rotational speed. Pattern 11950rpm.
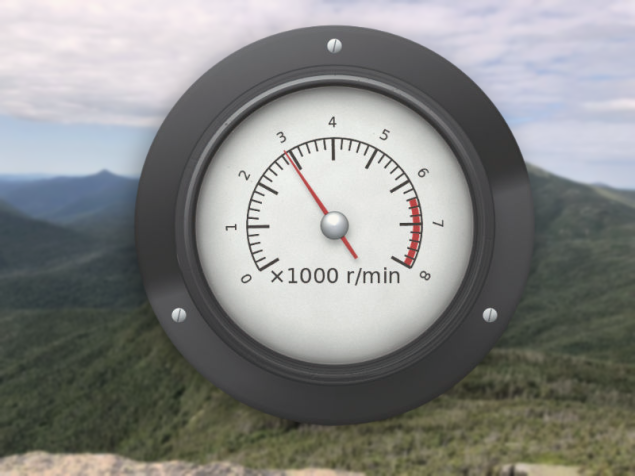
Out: 2900rpm
